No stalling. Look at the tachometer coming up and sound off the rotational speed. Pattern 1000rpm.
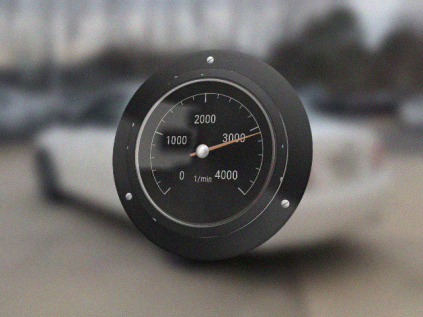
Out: 3100rpm
